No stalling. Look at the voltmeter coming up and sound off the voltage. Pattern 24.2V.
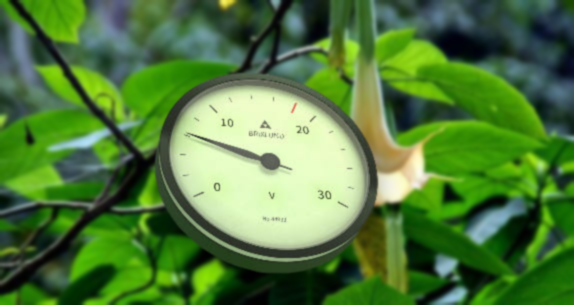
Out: 6V
